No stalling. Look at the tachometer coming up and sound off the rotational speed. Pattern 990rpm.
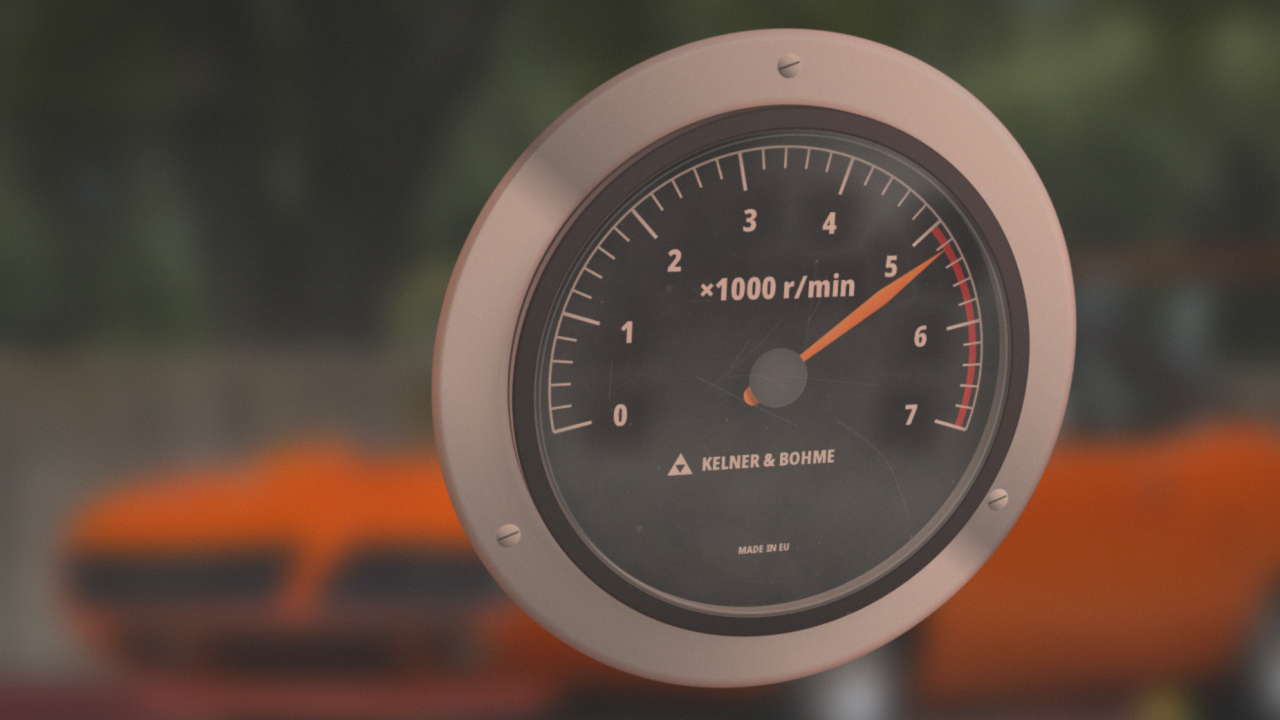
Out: 5200rpm
